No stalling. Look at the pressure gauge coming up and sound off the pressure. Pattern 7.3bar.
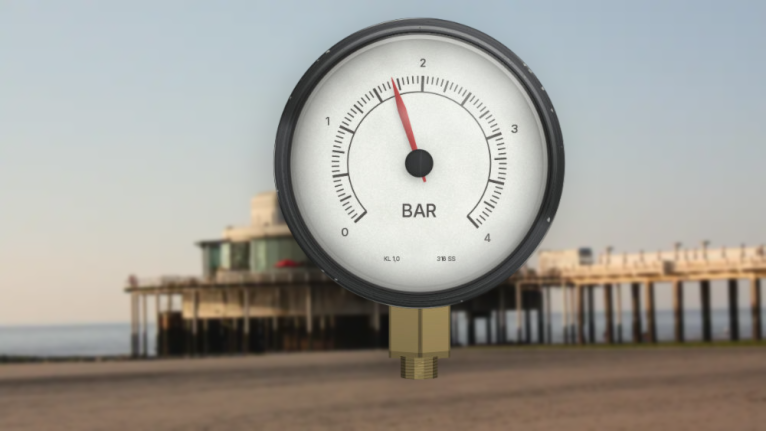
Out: 1.7bar
